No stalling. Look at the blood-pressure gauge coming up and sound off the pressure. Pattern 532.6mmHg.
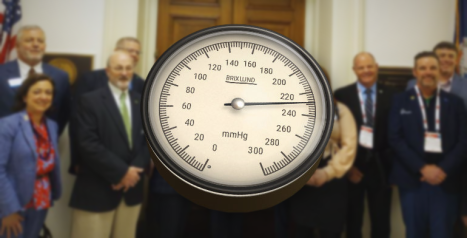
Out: 230mmHg
